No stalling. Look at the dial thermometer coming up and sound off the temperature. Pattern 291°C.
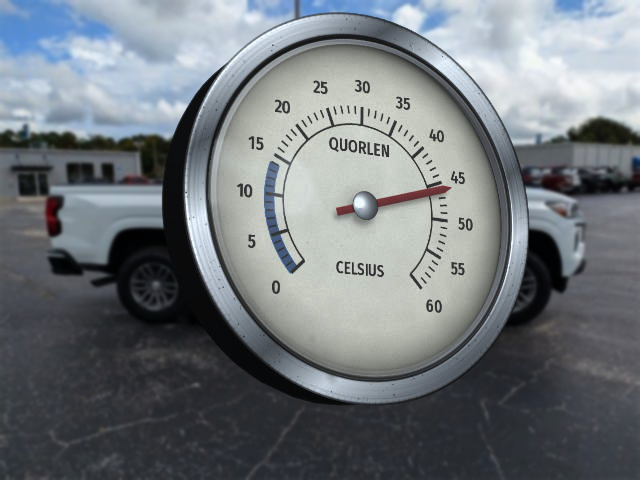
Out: 46°C
